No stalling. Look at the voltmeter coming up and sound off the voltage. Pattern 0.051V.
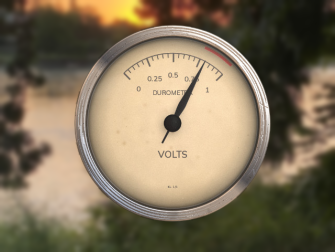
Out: 0.8V
